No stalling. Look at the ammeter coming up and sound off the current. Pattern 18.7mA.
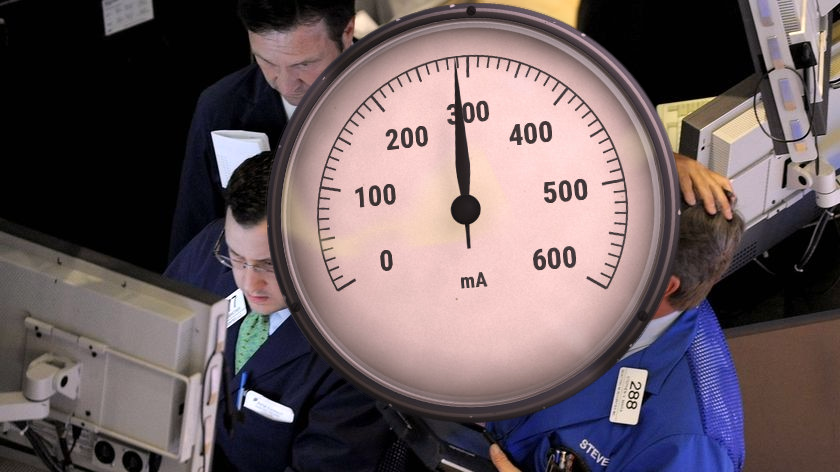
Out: 290mA
